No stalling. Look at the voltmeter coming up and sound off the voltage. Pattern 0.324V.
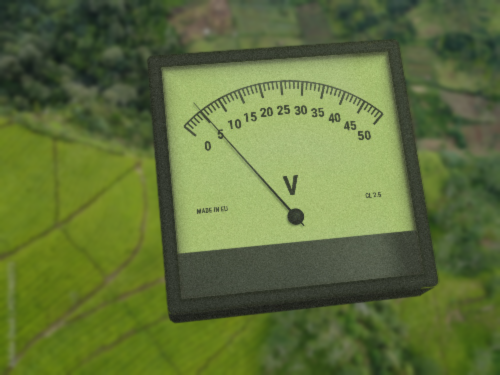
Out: 5V
